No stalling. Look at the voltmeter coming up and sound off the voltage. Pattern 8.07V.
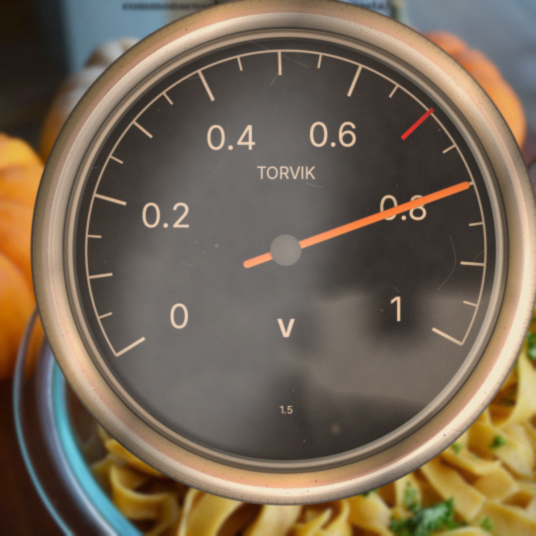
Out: 0.8V
